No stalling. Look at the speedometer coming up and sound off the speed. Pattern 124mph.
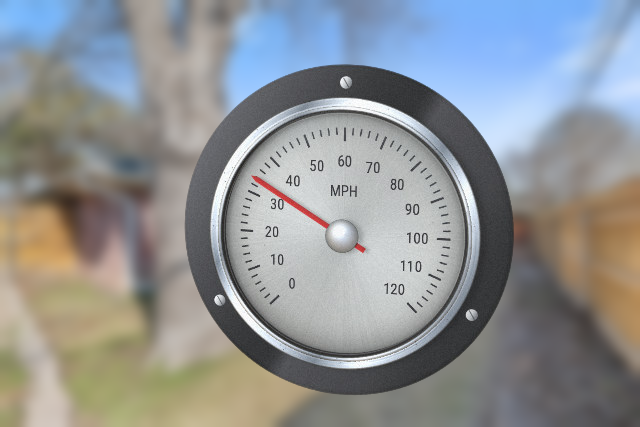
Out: 34mph
